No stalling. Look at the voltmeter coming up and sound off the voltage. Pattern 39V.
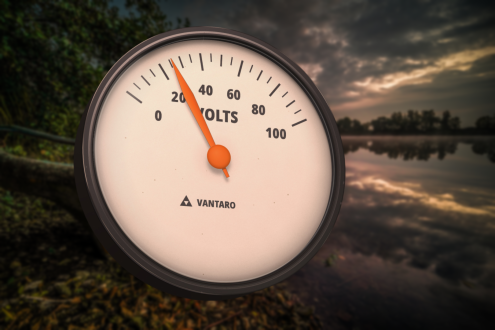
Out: 25V
